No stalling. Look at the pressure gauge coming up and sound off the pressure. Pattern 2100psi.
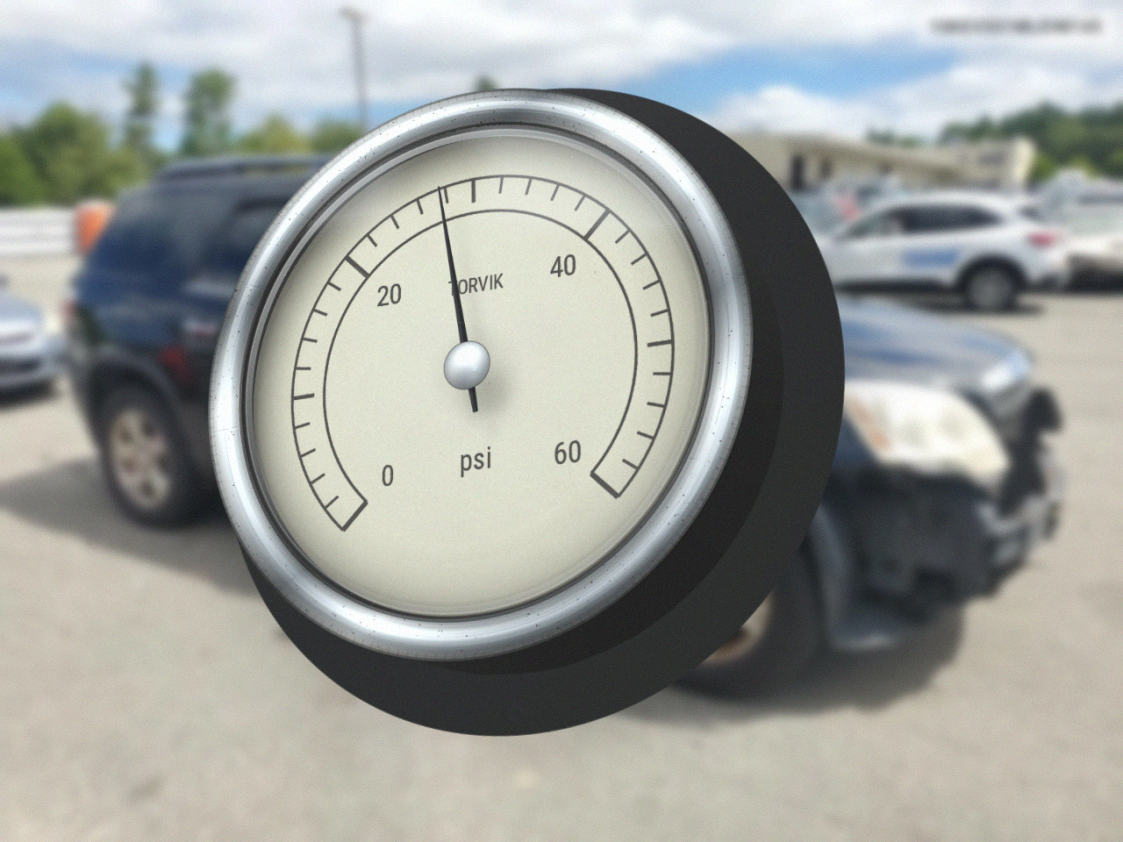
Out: 28psi
